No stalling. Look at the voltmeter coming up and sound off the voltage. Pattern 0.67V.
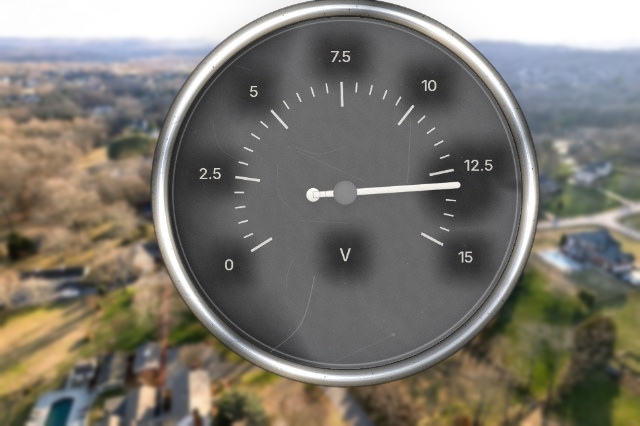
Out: 13V
